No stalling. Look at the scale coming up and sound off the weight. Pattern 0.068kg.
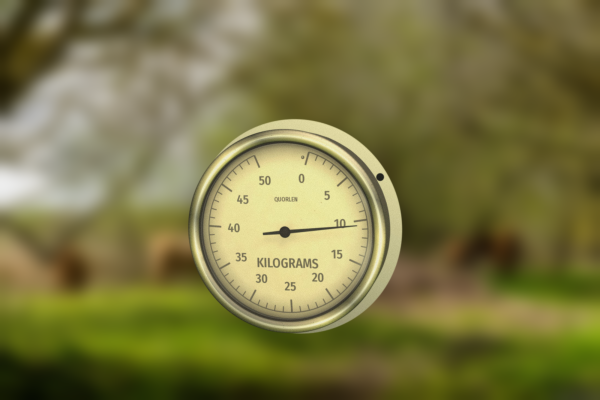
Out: 10.5kg
